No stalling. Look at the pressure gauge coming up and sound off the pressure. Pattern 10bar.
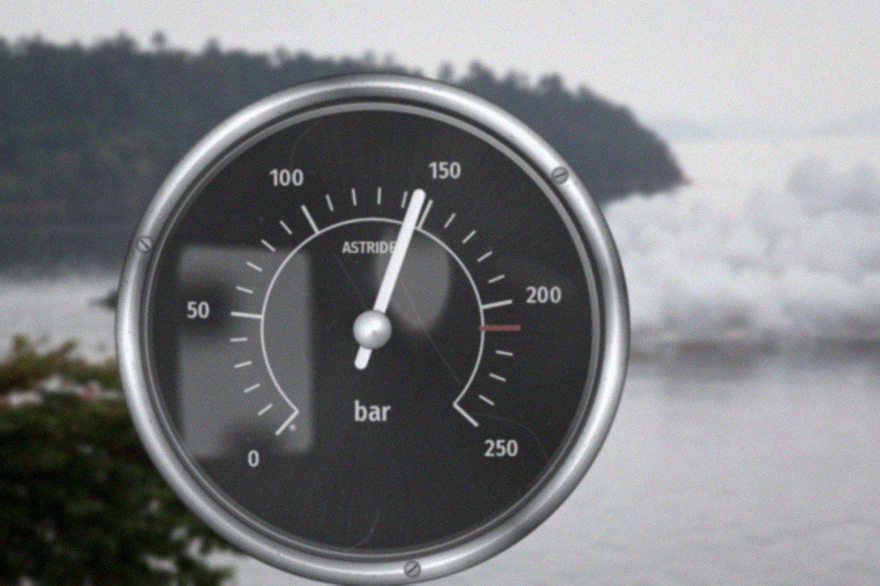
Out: 145bar
